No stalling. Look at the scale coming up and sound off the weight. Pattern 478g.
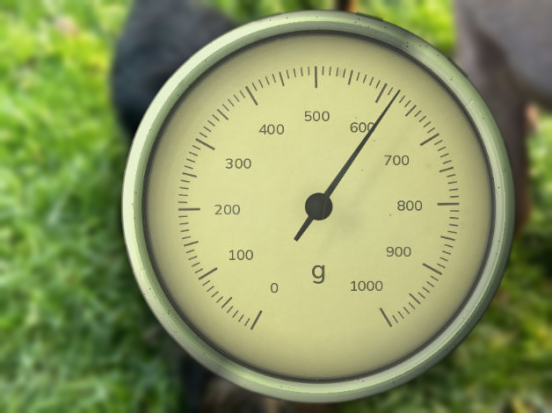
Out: 620g
